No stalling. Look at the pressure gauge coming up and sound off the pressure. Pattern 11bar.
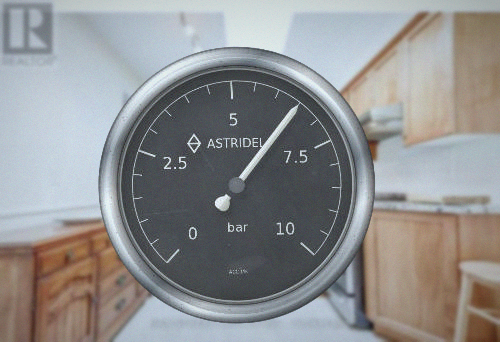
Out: 6.5bar
